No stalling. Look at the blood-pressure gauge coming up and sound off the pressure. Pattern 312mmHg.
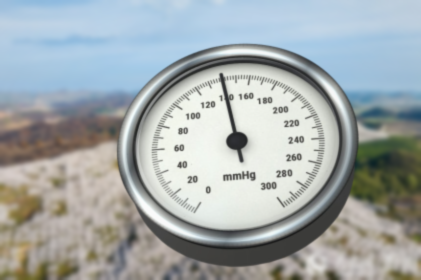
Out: 140mmHg
